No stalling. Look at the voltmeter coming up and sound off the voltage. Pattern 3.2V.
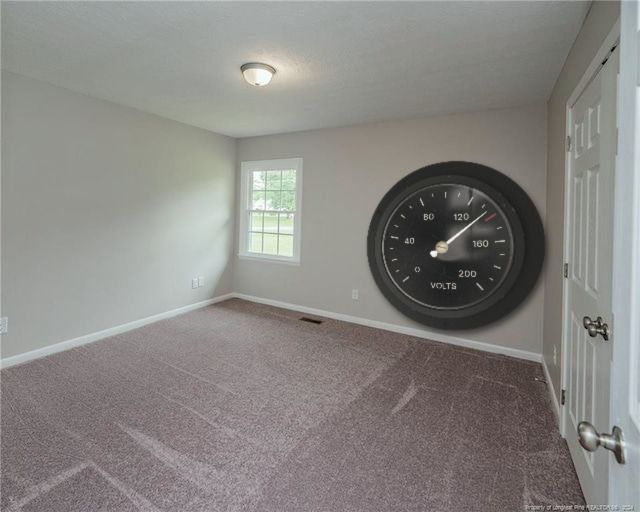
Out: 135V
